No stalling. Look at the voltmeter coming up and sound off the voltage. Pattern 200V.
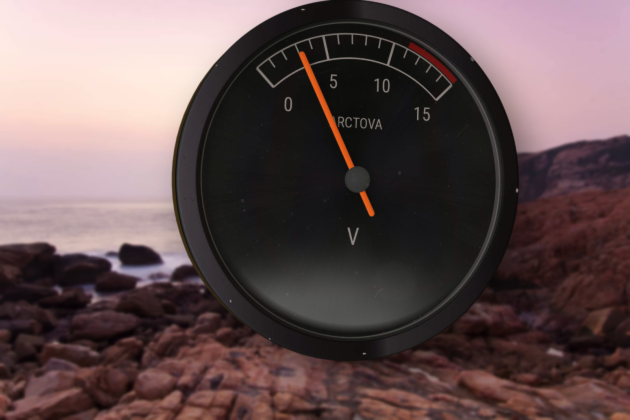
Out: 3V
